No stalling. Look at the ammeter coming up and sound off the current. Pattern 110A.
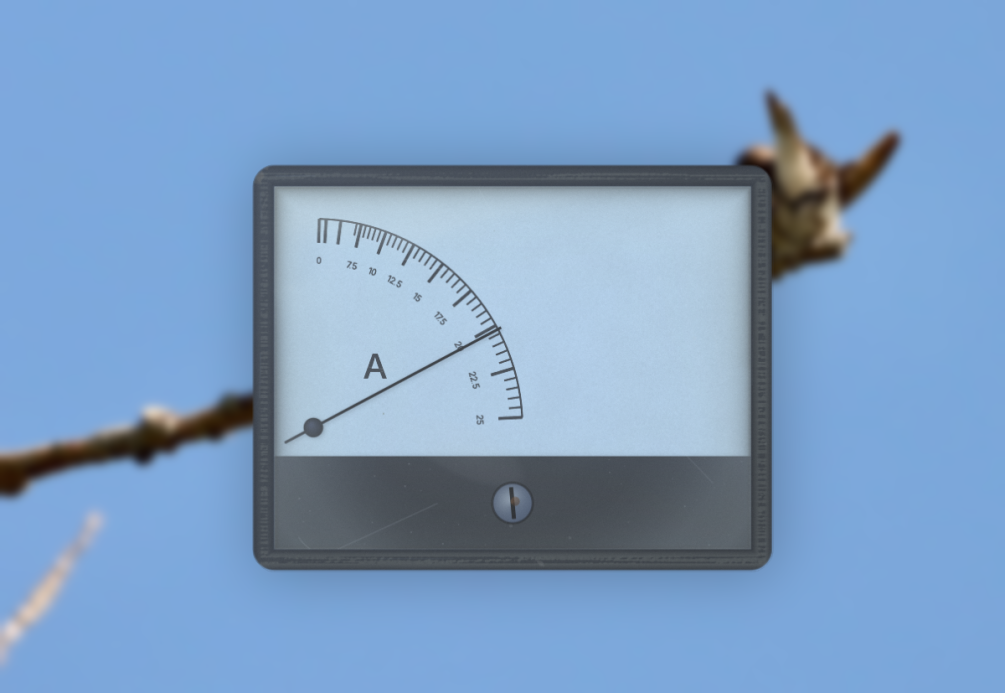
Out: 20.25A
